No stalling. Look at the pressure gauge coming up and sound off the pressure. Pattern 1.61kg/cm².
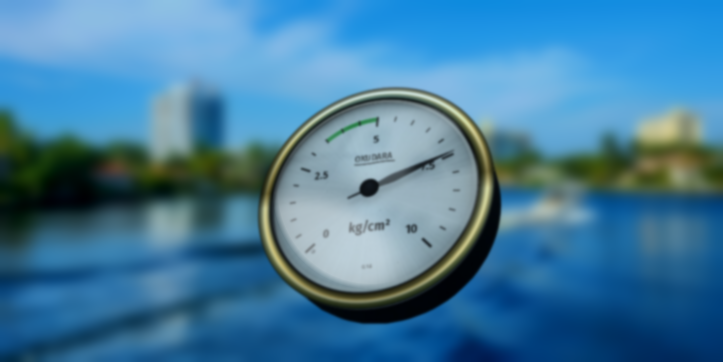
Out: 7.5kg/cm²
